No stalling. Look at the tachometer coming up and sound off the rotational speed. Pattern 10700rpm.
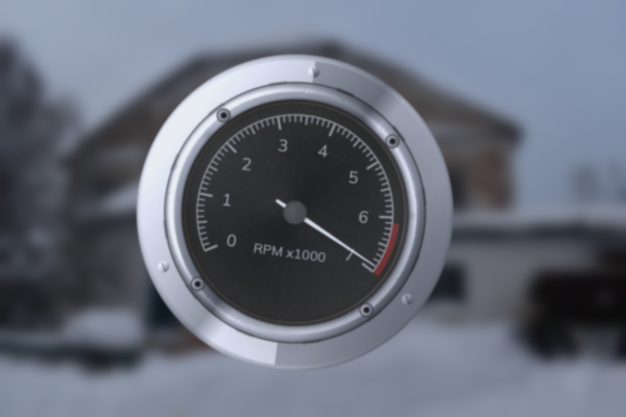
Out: 6900rpm
